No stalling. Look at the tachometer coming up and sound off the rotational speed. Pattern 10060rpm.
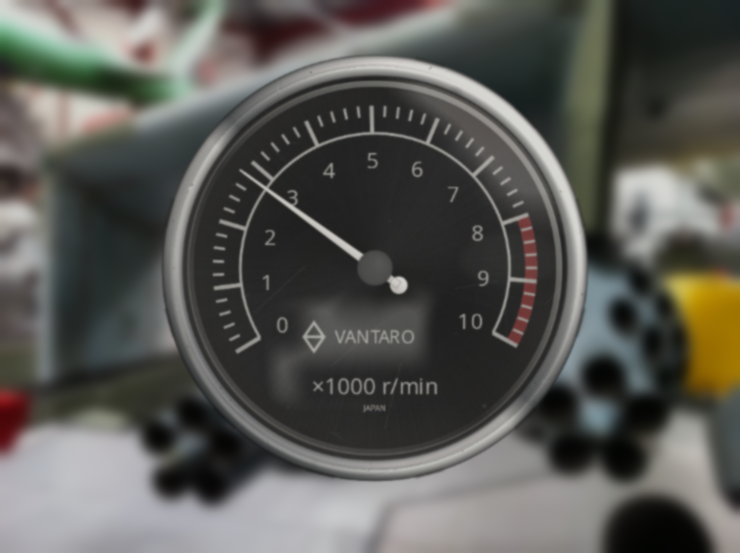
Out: 2800rpm
